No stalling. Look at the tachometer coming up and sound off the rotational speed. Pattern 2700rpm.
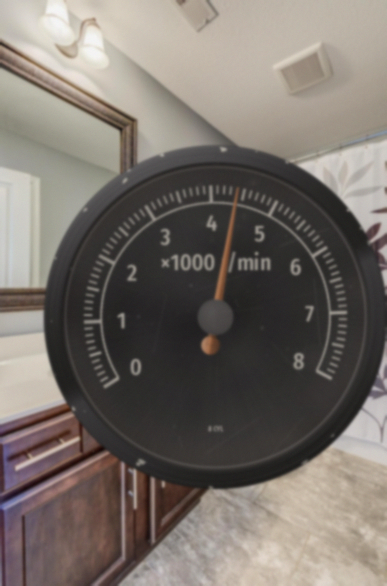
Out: 4400rpm
